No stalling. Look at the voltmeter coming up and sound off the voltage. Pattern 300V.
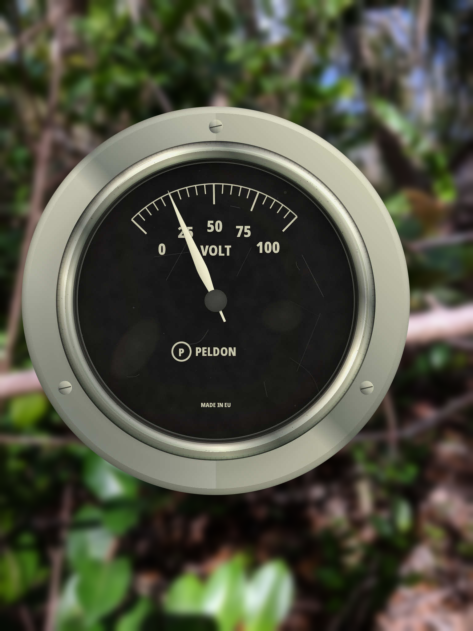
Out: 25V
